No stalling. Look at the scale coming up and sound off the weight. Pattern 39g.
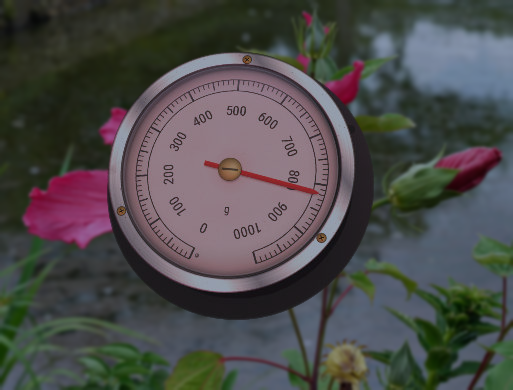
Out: 820g
